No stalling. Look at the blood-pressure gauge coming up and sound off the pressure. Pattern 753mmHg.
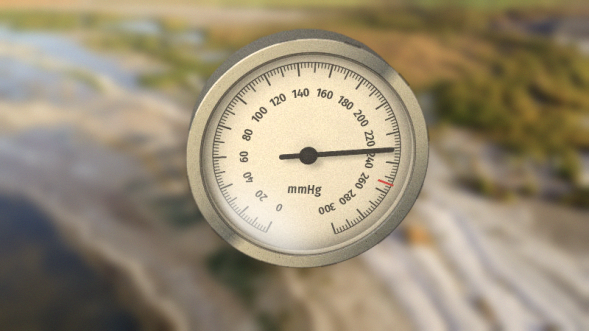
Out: 230mmHg
